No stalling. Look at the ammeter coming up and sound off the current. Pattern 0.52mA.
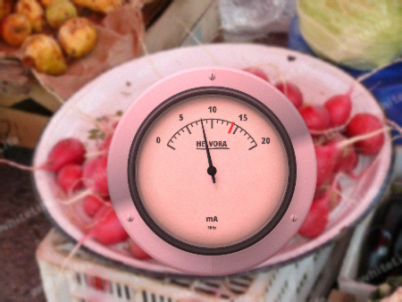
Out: 8mA
